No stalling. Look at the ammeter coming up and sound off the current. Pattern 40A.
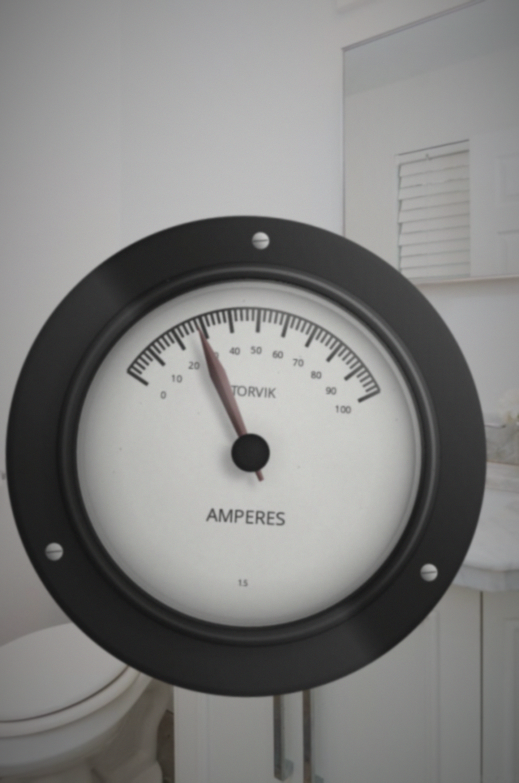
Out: 28A
